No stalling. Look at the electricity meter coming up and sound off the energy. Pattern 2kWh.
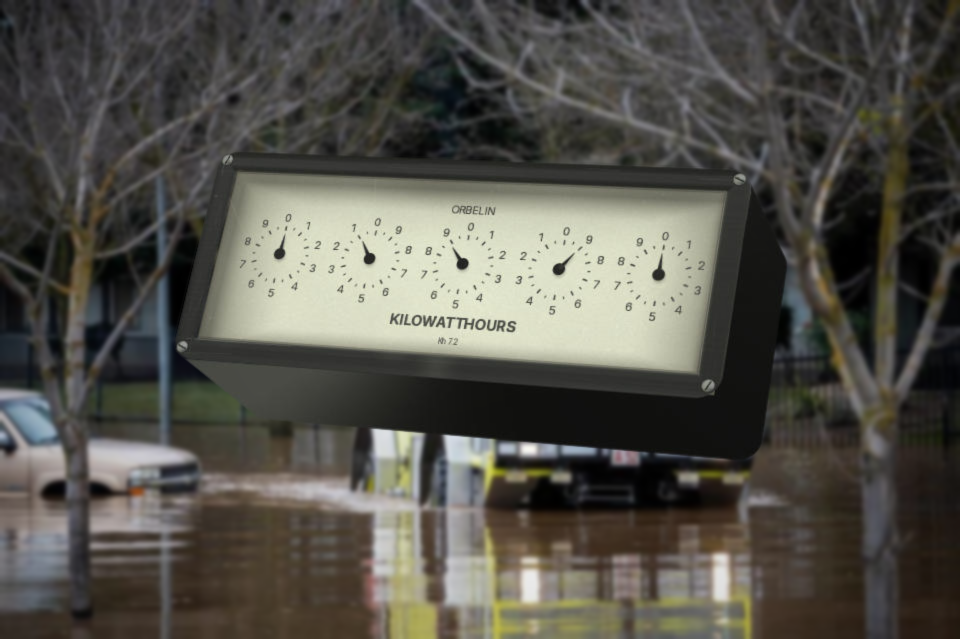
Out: 890kWh
